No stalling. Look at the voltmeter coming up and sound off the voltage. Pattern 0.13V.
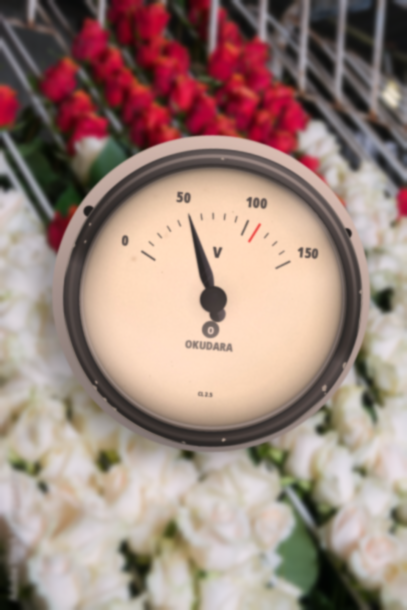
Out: 50V
